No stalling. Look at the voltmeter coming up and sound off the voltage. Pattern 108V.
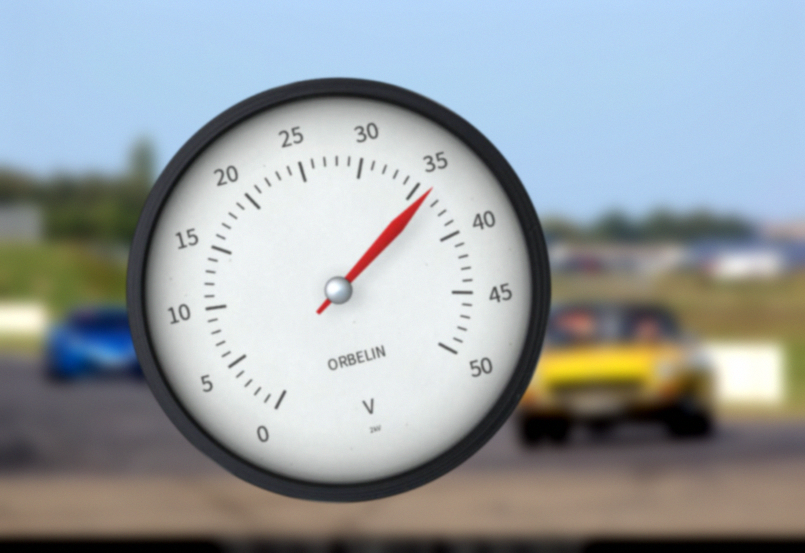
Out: 36V
